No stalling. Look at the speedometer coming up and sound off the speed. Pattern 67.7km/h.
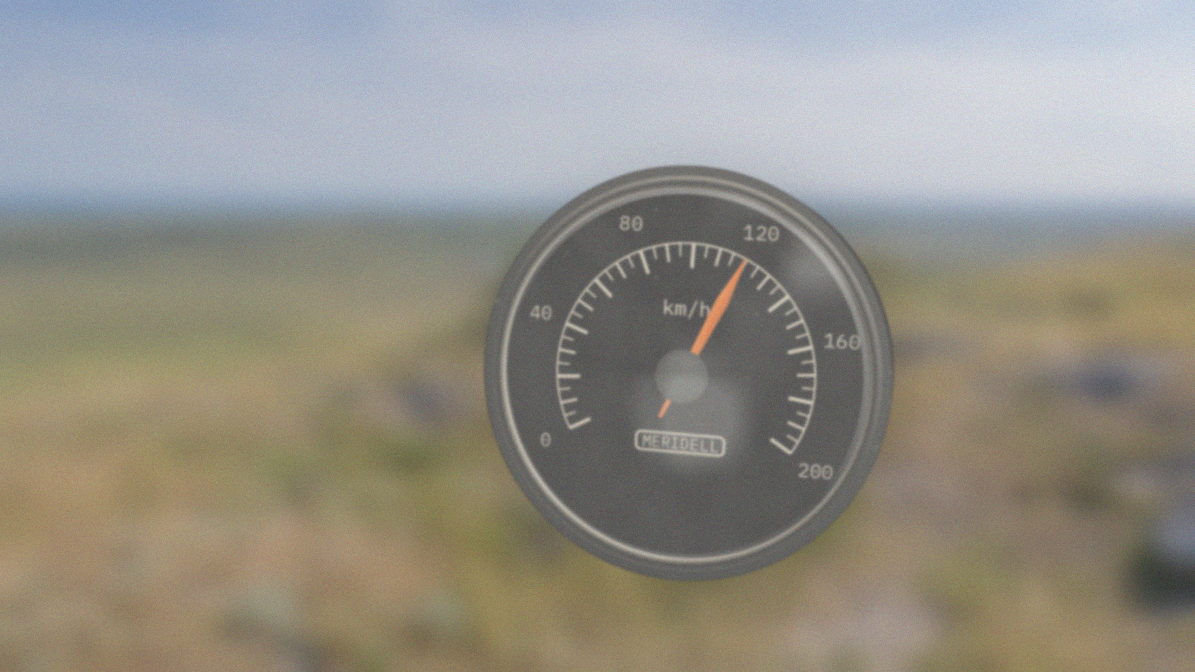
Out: 120km/h
